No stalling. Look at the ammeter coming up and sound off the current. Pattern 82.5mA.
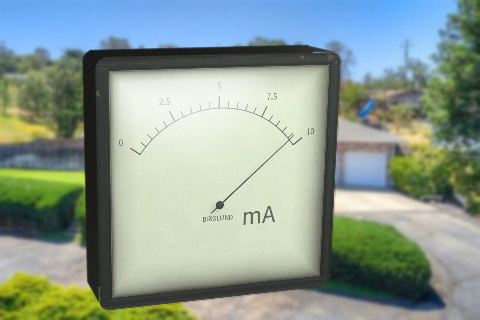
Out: 9.5mA
